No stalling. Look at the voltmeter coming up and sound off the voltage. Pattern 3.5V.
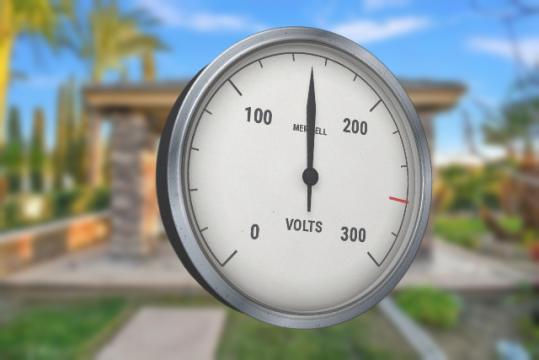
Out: 150V
